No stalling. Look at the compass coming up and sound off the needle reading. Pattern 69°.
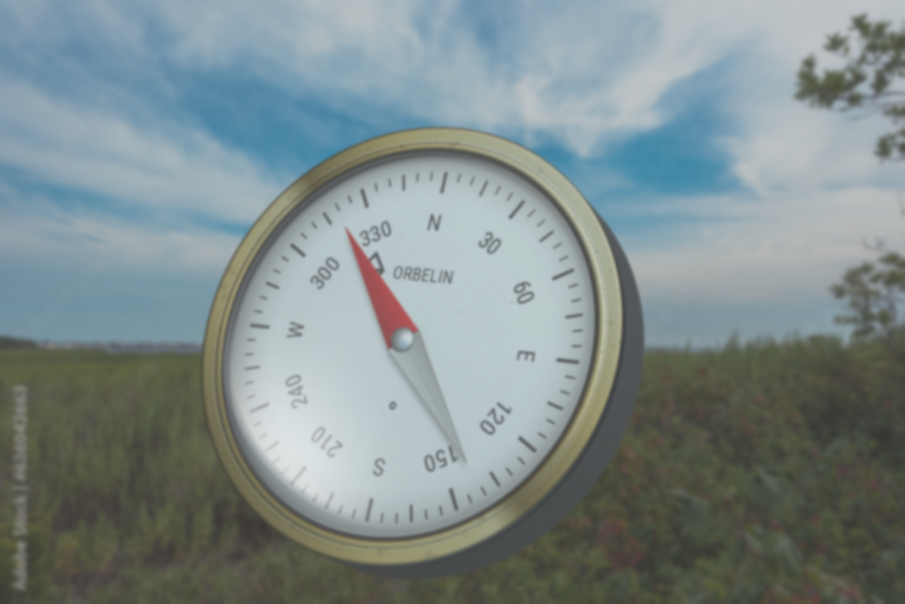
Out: 320°
